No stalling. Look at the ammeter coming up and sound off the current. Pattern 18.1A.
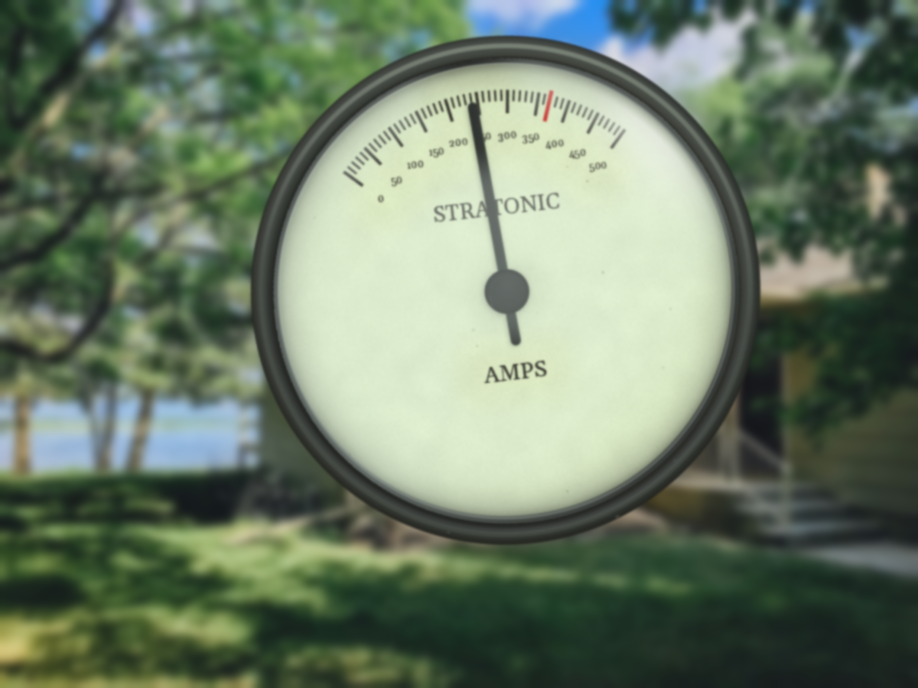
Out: 240A
